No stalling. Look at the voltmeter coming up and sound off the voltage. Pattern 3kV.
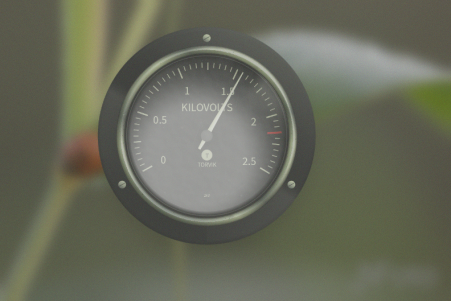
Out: 1.55kV
